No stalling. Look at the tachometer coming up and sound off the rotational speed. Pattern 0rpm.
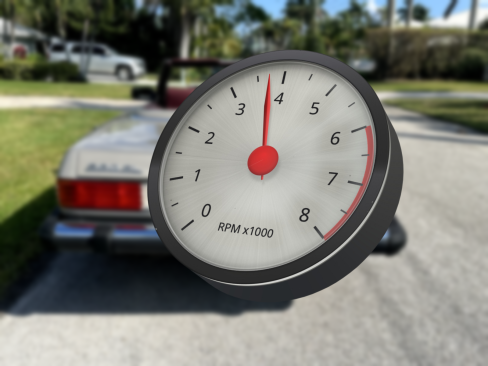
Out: 3750rpm
